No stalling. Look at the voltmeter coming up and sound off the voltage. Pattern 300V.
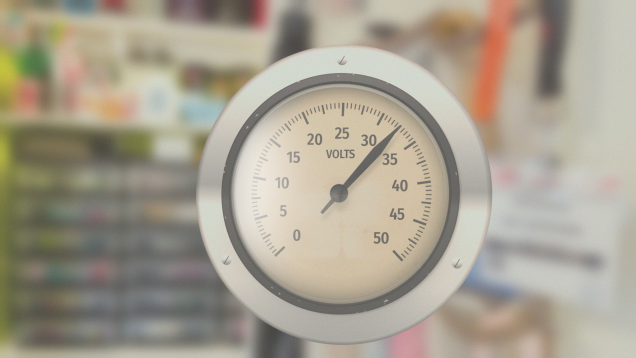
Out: 32.5V
